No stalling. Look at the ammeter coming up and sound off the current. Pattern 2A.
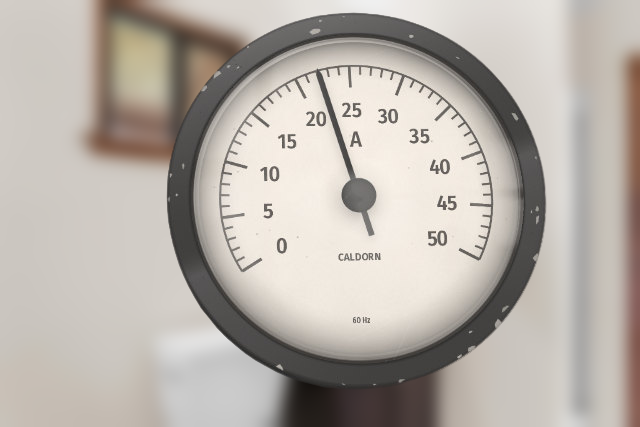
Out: 22A
